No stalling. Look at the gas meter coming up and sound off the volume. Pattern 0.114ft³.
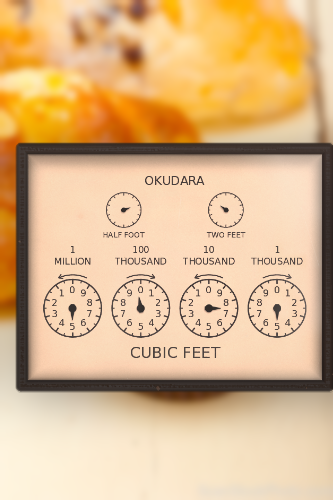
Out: 497500ft³
